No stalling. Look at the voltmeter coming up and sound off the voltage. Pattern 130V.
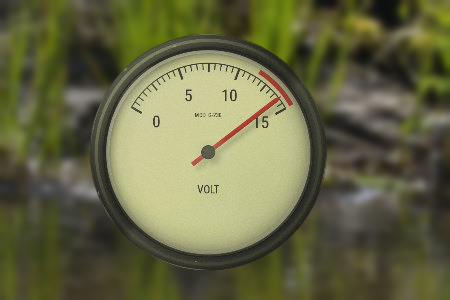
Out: 14V
